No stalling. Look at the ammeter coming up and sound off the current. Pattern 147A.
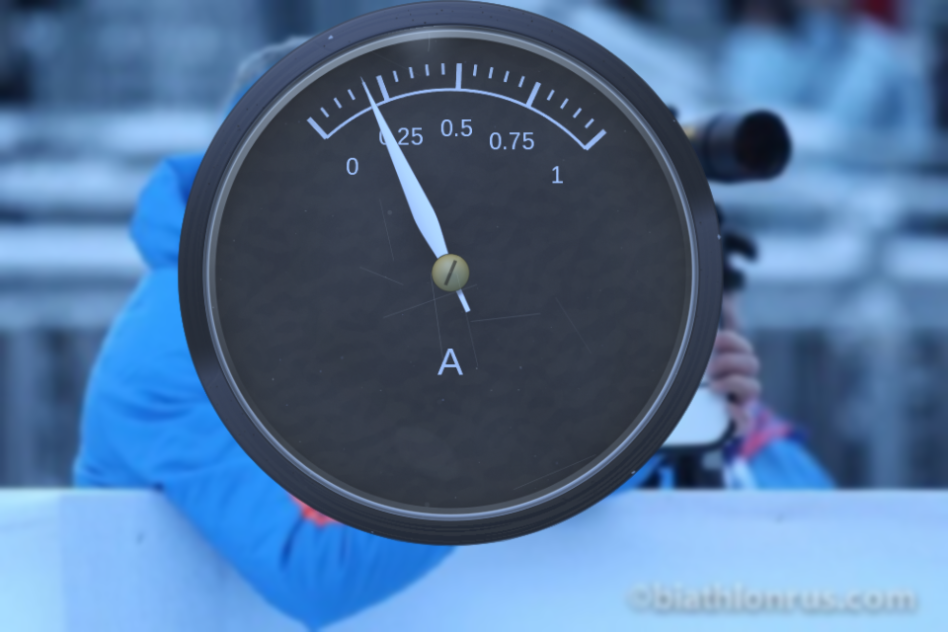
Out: 0.2A
